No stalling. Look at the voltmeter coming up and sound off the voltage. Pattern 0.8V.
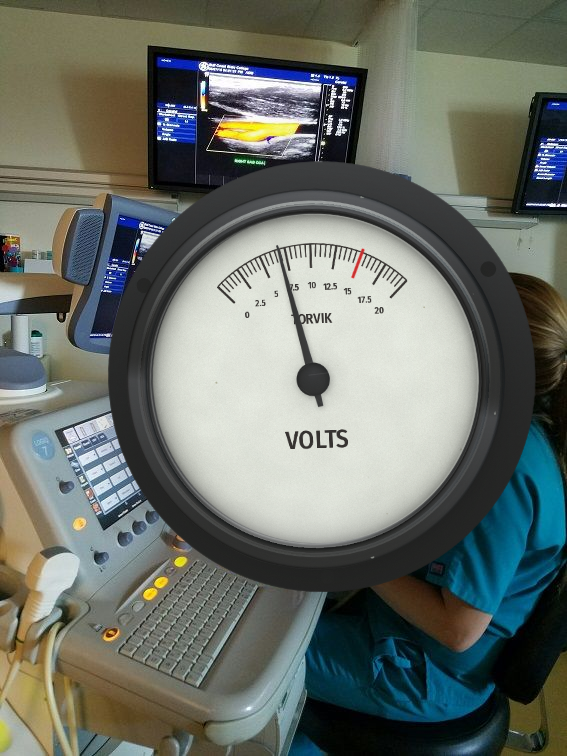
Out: 7V
